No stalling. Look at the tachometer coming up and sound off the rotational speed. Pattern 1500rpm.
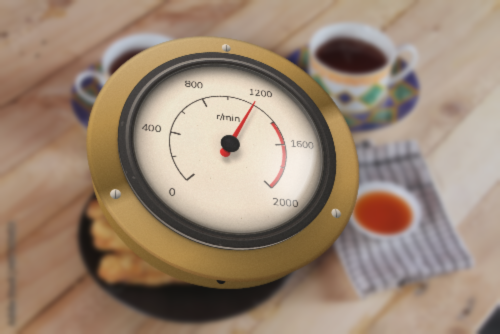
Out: 1200rpm
